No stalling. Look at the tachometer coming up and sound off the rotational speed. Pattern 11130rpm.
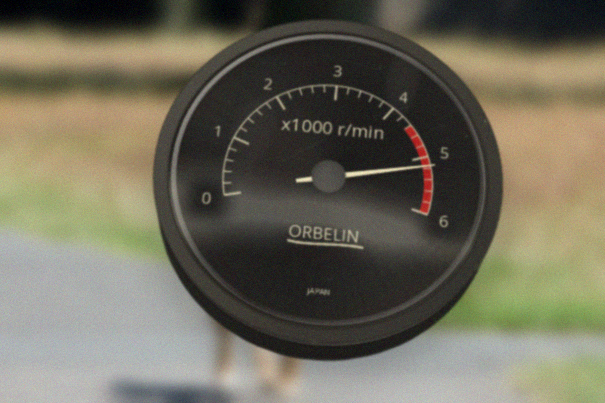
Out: 5200rpm
